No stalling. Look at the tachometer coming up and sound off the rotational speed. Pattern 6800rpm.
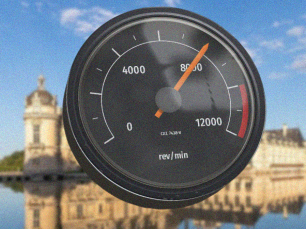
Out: 8000rpm
